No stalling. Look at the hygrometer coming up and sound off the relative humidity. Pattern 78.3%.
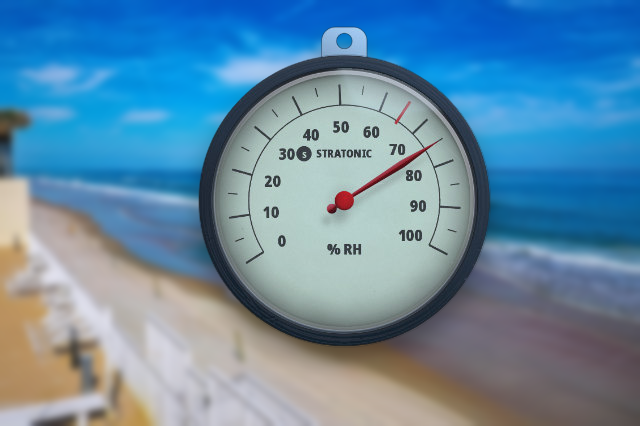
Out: 75%
